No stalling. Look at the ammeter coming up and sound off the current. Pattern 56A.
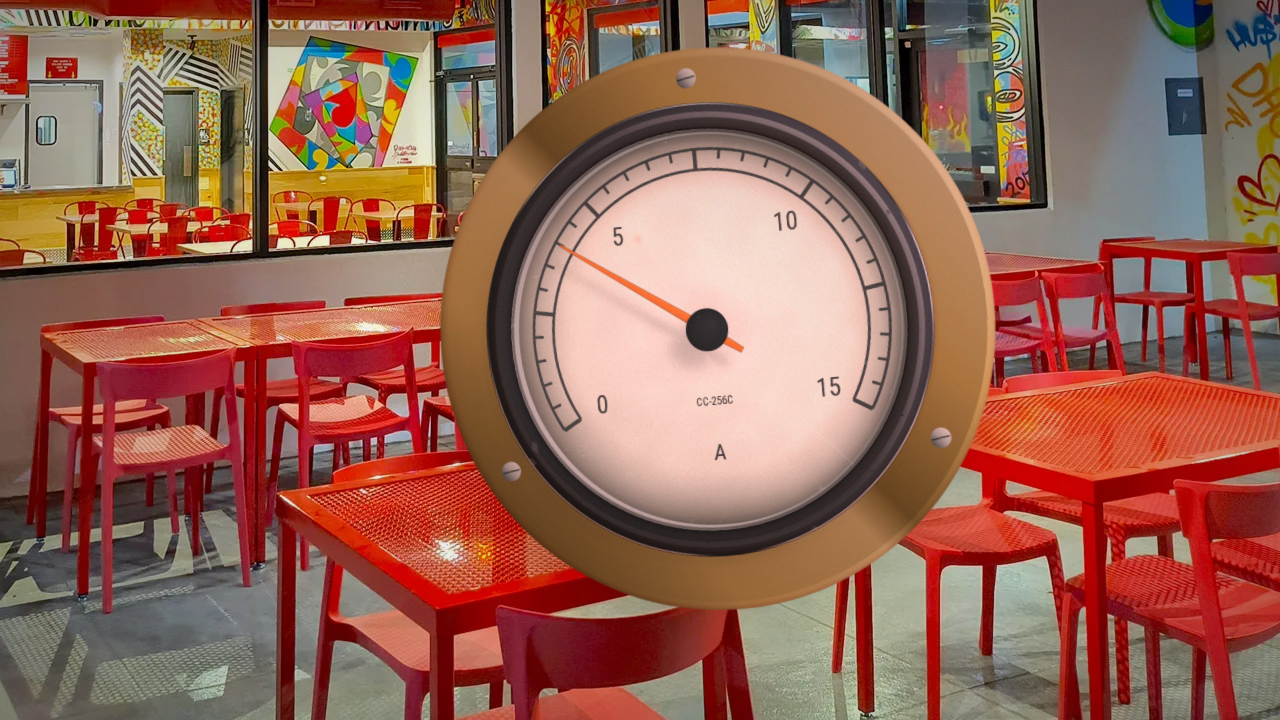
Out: 4A
